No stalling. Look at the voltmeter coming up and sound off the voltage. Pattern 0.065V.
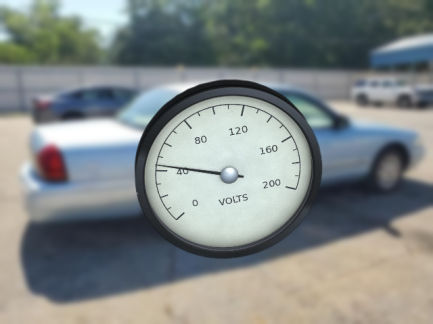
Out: 45V
